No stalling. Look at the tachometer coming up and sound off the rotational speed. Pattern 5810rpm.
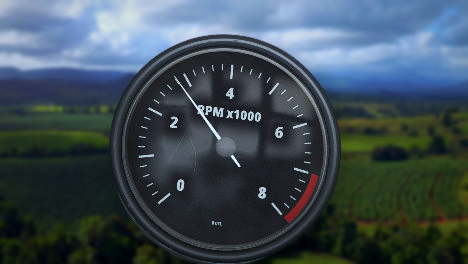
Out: 2800rpm
